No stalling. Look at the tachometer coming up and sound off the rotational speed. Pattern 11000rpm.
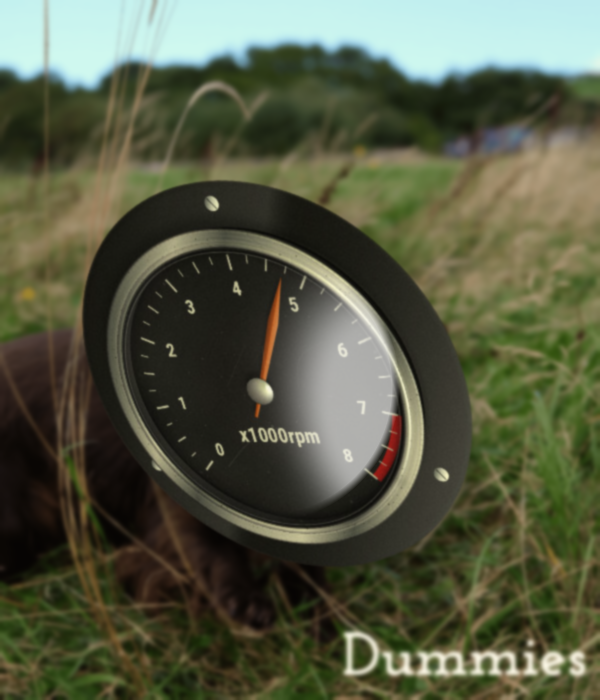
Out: 4750rpm
